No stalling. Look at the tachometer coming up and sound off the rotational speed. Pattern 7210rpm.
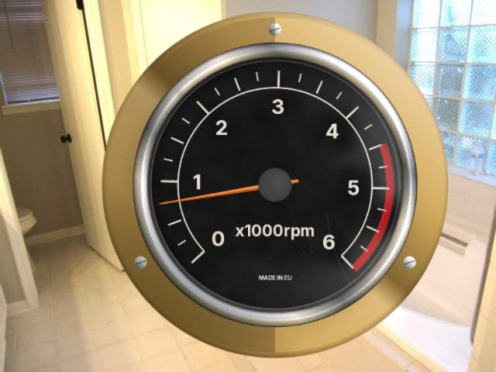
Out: 750rpm
